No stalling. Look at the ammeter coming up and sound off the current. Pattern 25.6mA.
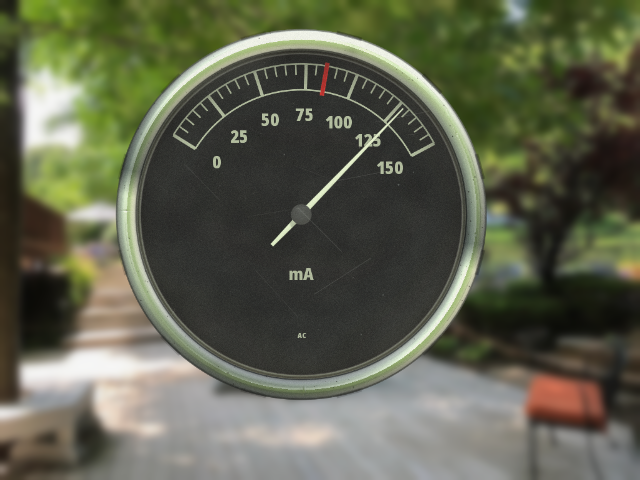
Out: 127.5mA
